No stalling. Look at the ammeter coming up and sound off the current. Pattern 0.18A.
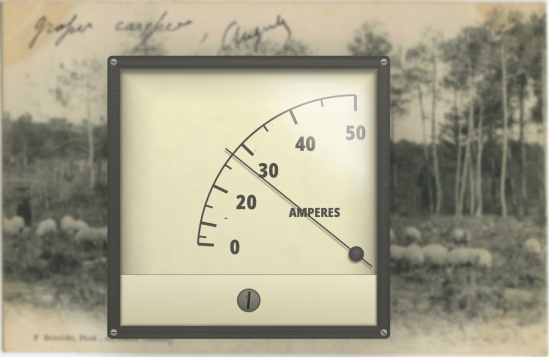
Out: 27.5A
